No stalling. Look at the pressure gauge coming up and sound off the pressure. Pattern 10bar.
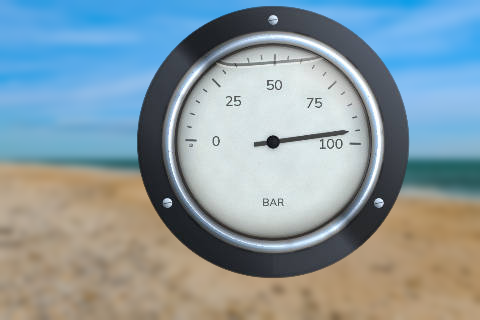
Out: 95bar
